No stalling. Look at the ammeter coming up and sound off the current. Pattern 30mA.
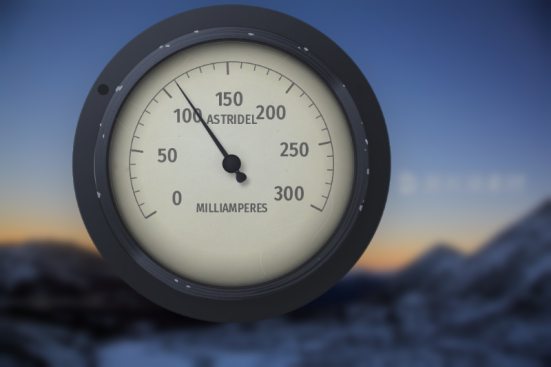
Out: 110mA
